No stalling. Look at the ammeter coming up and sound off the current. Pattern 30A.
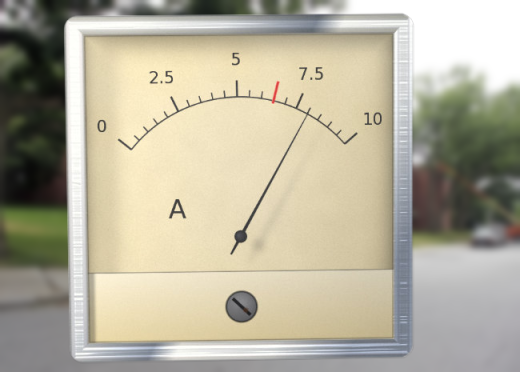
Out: 8A
